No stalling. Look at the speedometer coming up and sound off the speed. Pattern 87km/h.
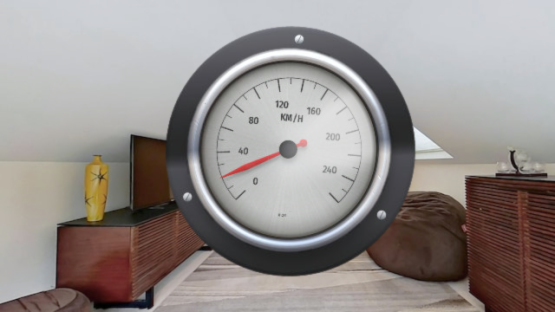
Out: 20km/h
